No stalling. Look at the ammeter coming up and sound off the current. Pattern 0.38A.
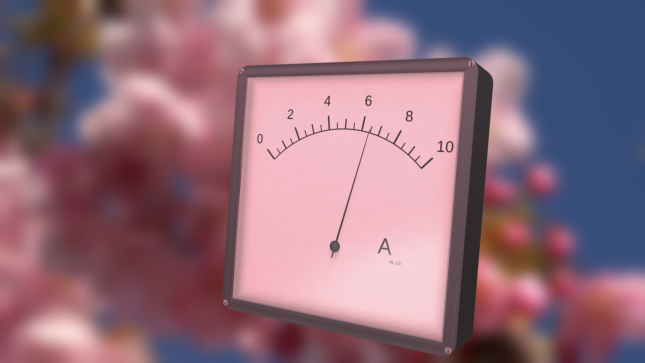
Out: 6.5A
